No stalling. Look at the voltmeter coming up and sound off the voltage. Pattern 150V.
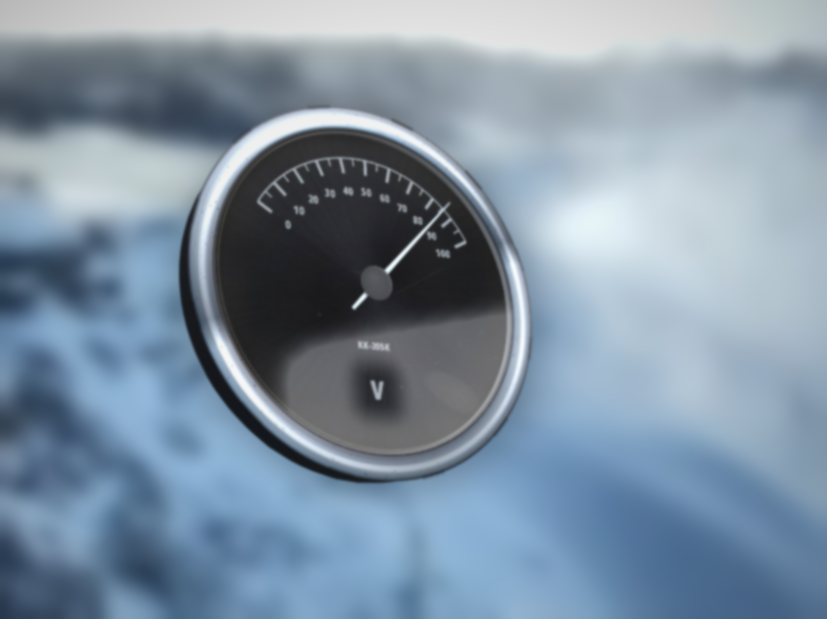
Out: 85V
